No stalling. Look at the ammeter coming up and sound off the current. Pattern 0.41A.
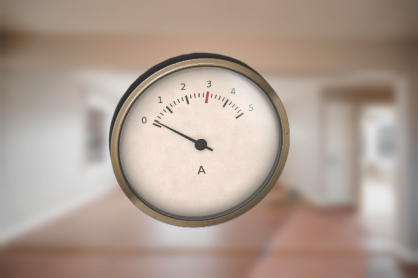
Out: 0.2A
